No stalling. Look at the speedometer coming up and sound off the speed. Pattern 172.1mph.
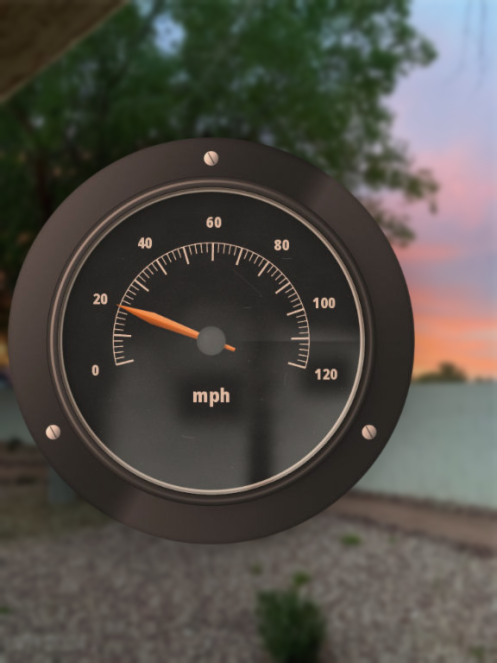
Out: 20mph
